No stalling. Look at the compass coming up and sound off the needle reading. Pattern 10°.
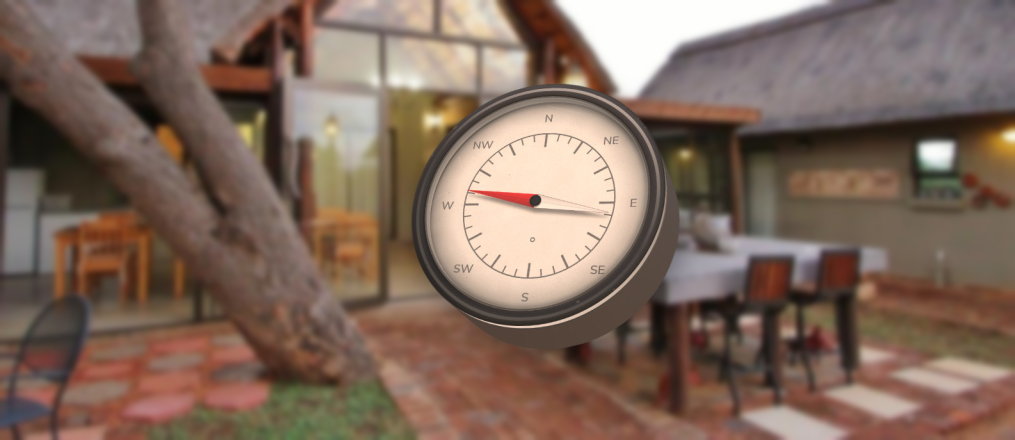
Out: 280°
